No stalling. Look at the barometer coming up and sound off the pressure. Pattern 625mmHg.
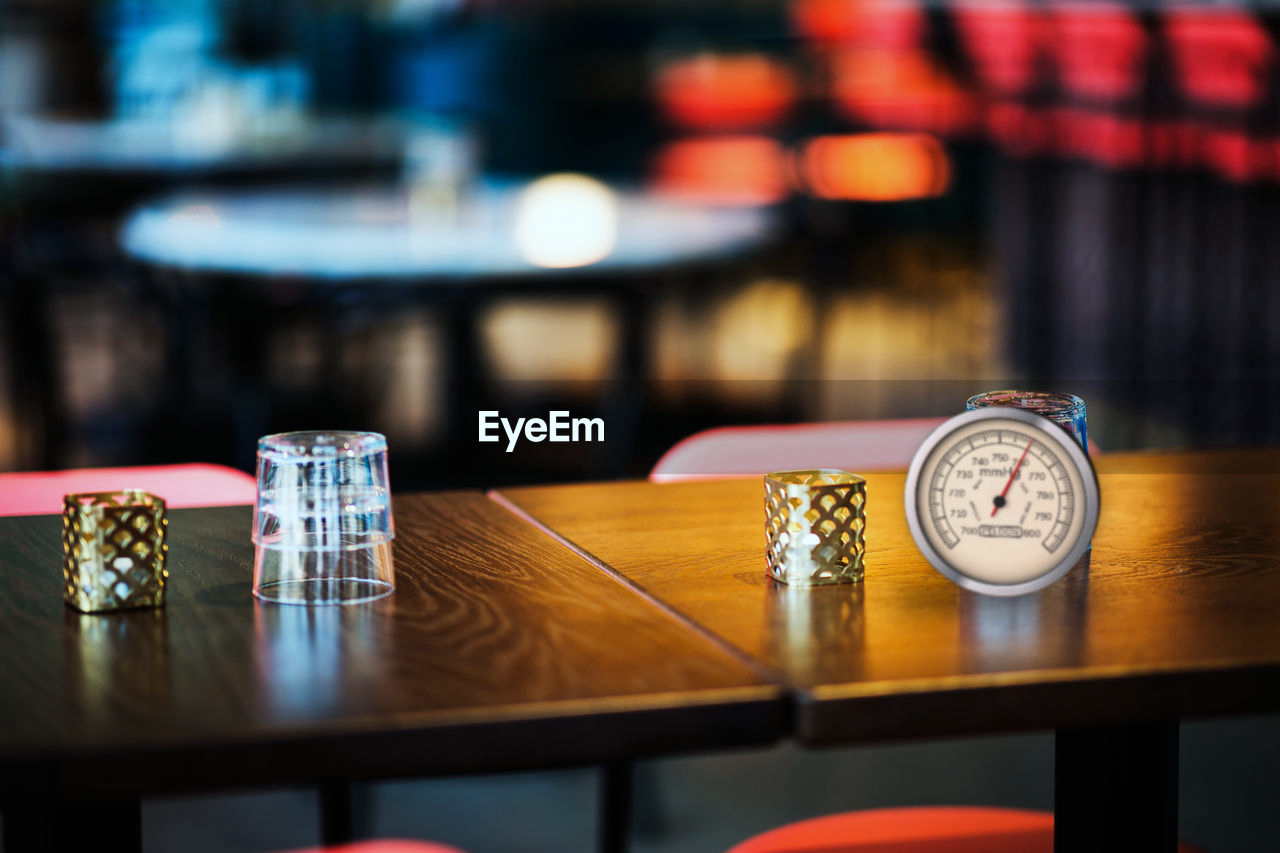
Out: 760mmHg
